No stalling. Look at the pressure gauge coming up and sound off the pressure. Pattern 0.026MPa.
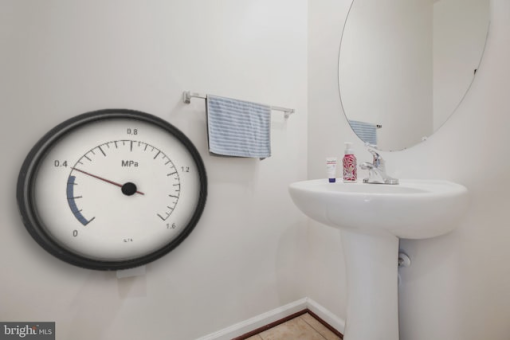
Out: 0.4MPa
